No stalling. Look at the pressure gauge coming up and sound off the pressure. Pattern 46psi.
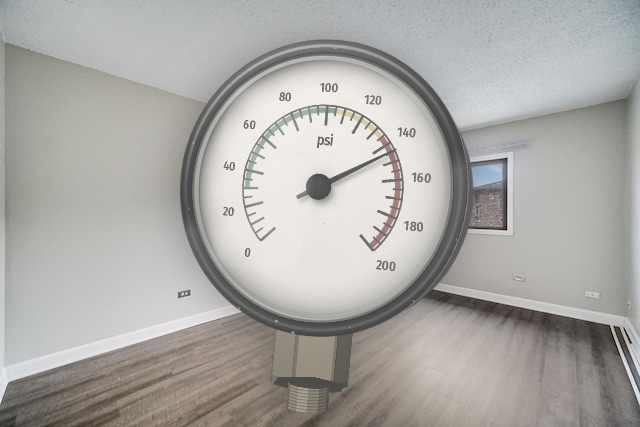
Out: 145psi
